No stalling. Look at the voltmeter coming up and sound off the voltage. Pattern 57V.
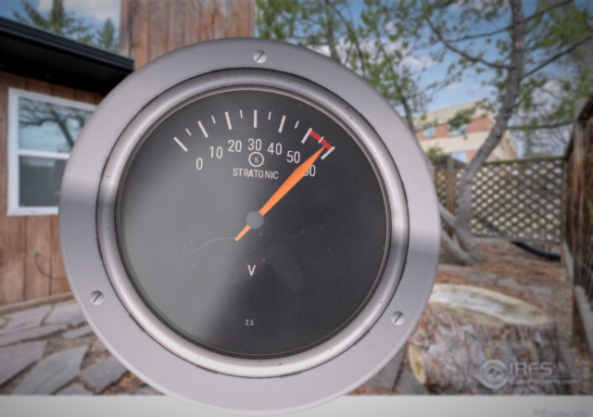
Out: 57.5V
